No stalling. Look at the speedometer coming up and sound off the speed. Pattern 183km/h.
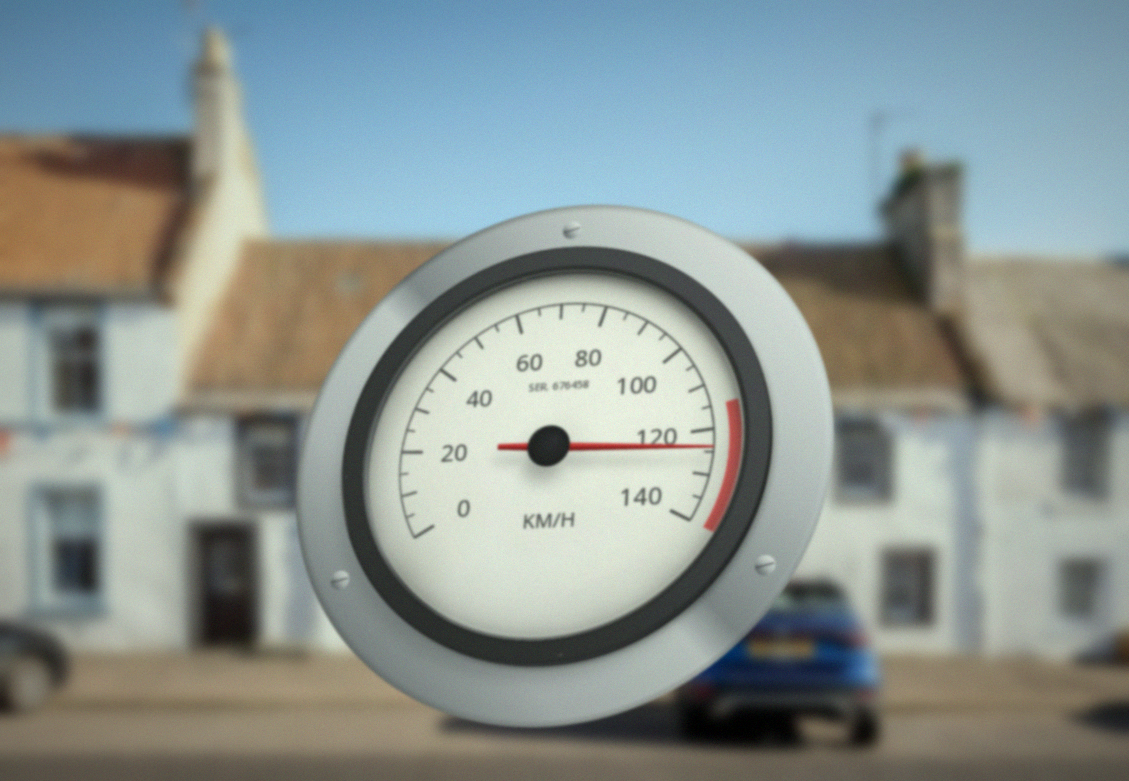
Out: 125km/h
